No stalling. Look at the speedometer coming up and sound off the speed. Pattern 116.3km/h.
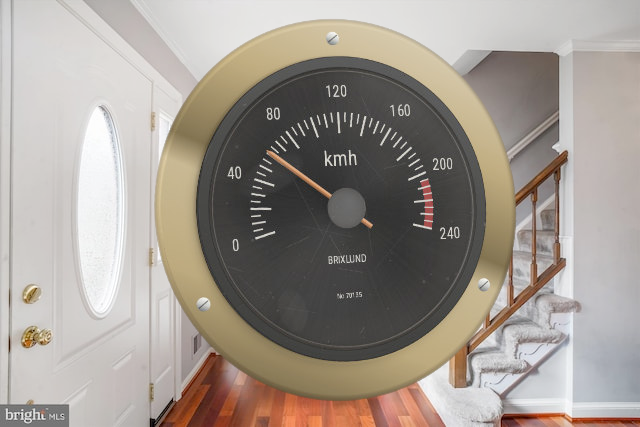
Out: 60km/h
